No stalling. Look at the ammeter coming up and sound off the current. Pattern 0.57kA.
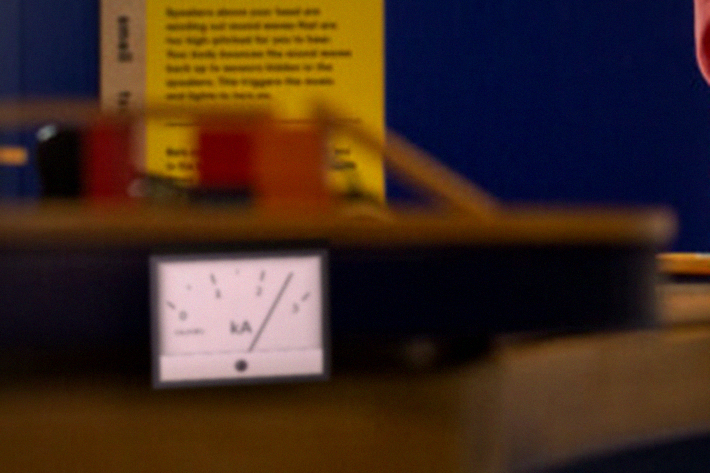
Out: 2.5kA
